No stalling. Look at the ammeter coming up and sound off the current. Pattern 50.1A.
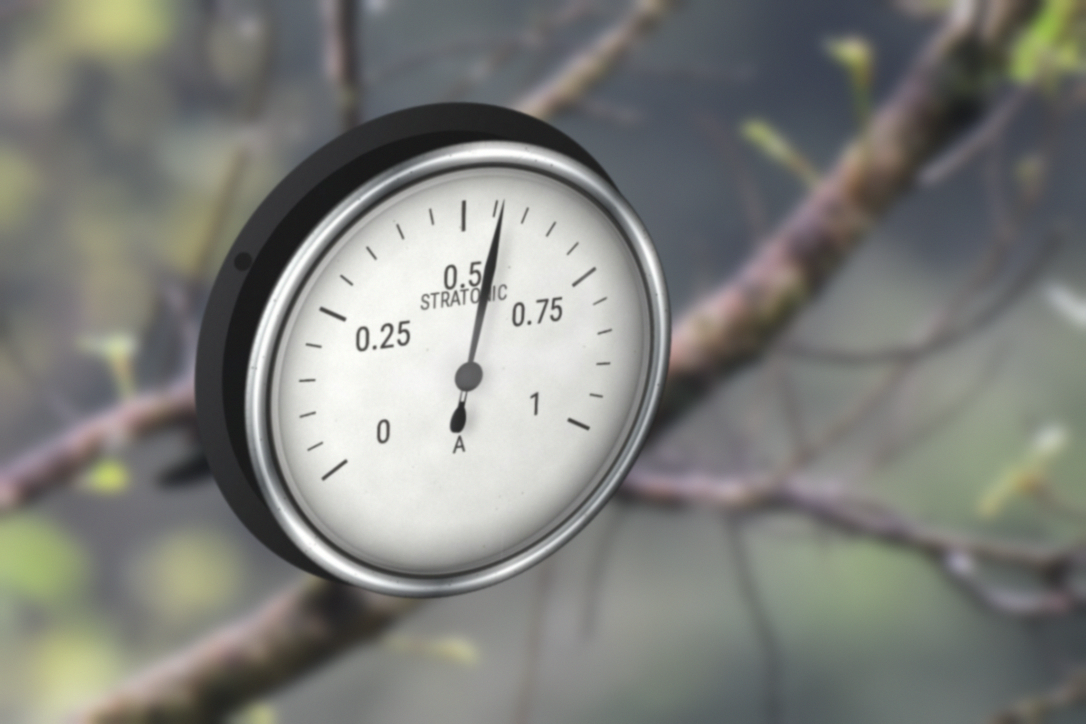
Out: 0.55A
